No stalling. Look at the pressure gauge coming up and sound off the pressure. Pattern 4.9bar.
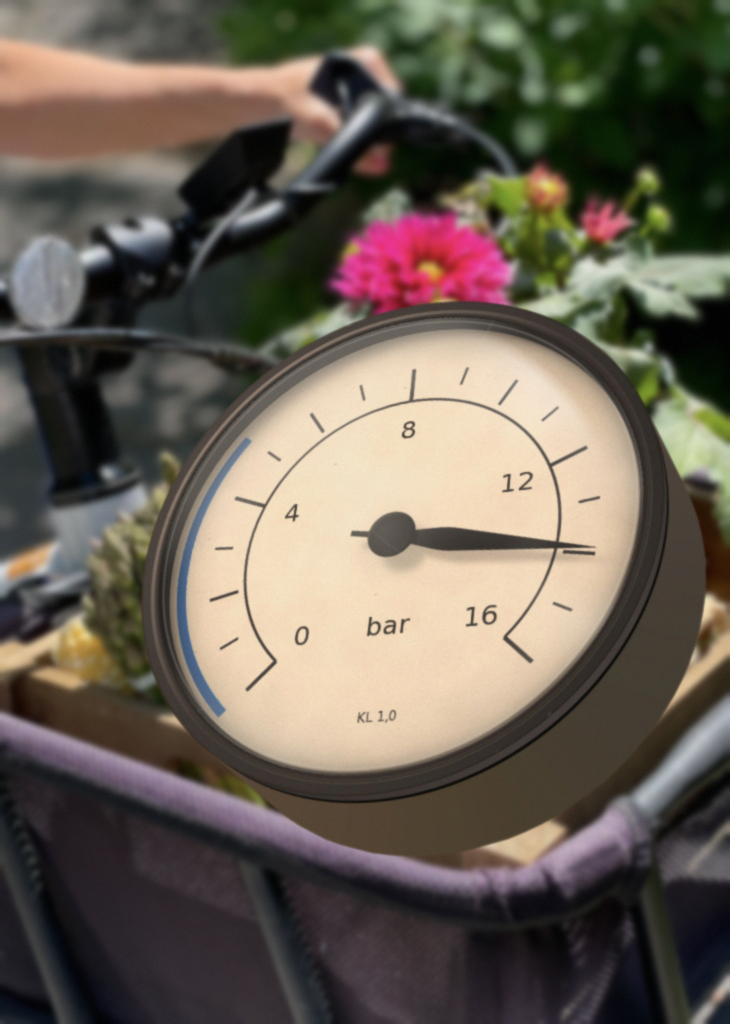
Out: 14bar
